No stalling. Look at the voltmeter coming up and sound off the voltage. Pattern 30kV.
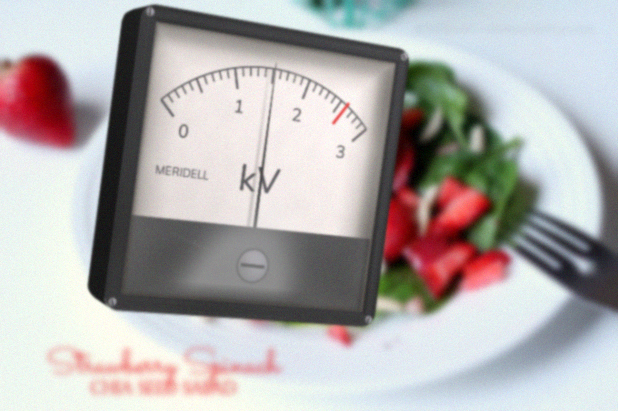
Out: 1.5kV
